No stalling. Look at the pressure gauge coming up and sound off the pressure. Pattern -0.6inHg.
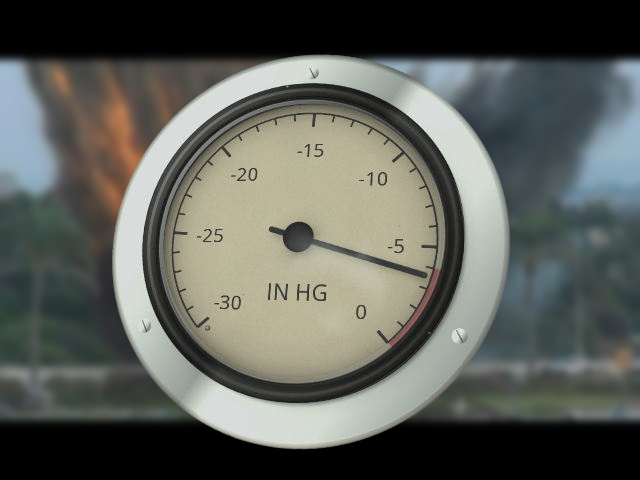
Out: -3.5inHg
